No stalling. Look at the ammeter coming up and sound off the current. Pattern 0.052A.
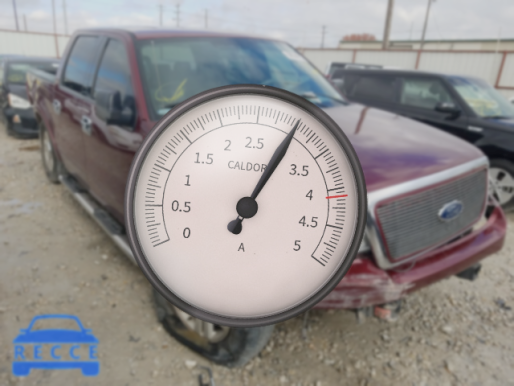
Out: 3A
